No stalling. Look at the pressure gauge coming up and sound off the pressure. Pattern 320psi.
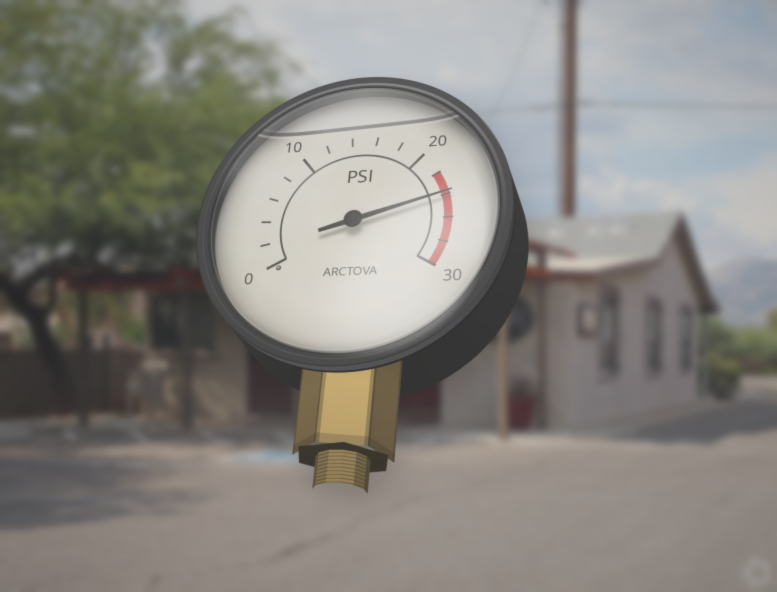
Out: 24psi
